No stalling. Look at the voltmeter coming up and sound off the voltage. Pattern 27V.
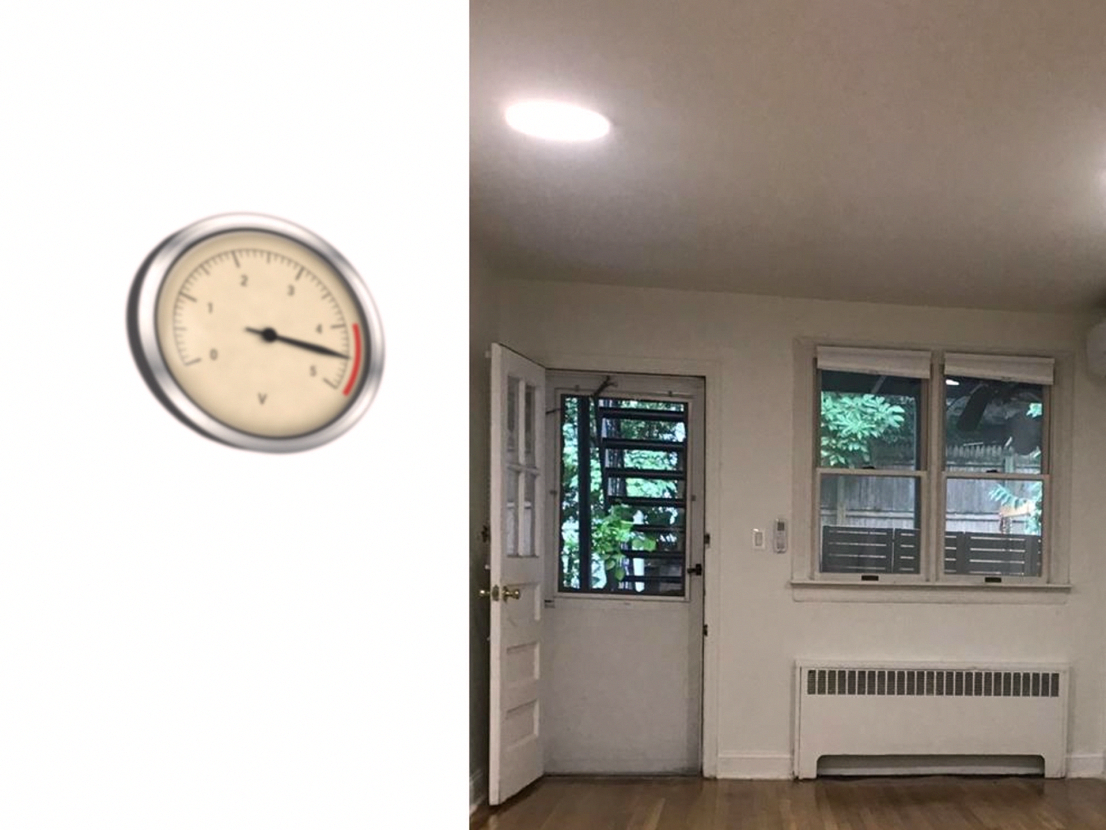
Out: 4.5V
